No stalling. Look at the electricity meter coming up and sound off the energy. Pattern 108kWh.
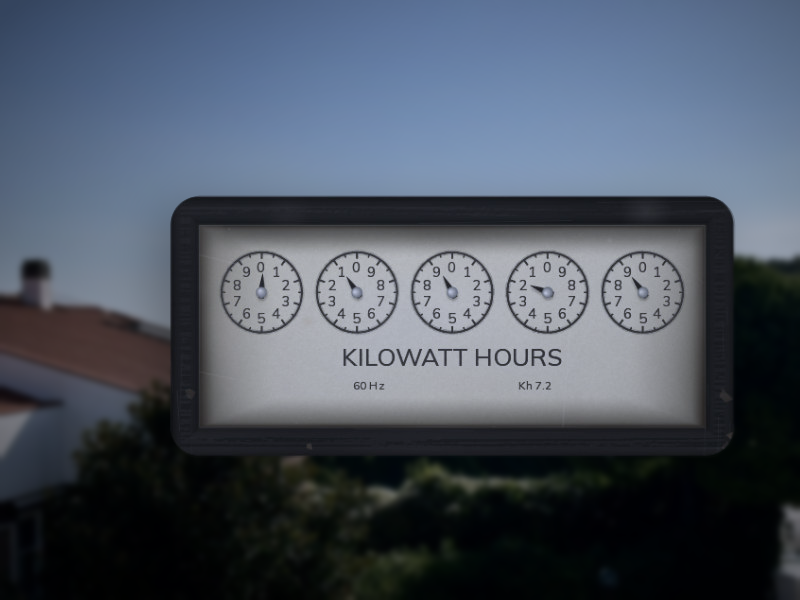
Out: 919kWh
